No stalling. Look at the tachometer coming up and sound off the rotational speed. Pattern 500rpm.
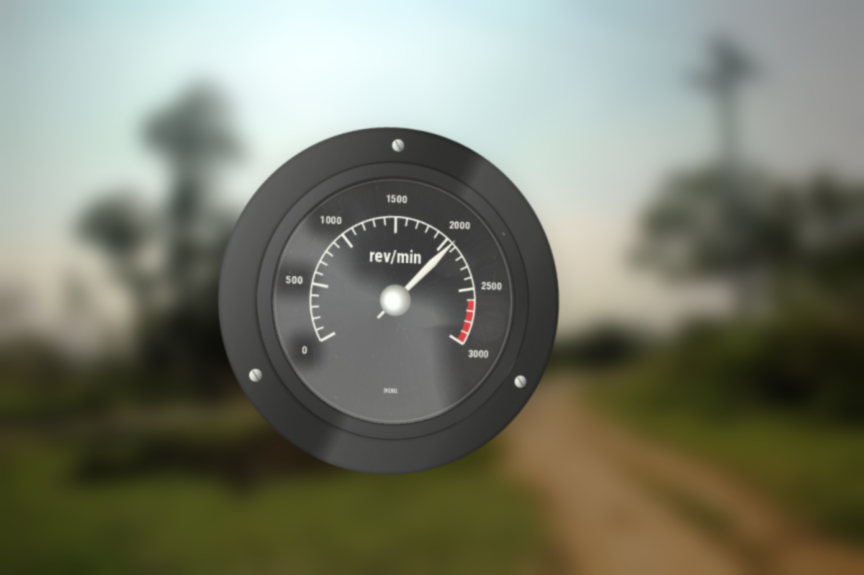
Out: 2050rpm
